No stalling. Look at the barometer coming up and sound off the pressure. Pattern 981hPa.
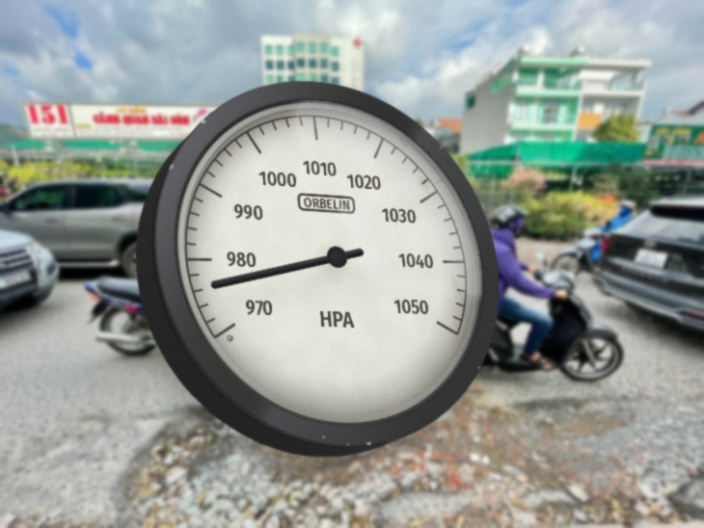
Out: 976hPa
